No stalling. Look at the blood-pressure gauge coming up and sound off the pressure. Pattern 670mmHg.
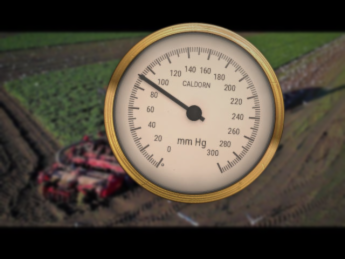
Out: 90mmHg
